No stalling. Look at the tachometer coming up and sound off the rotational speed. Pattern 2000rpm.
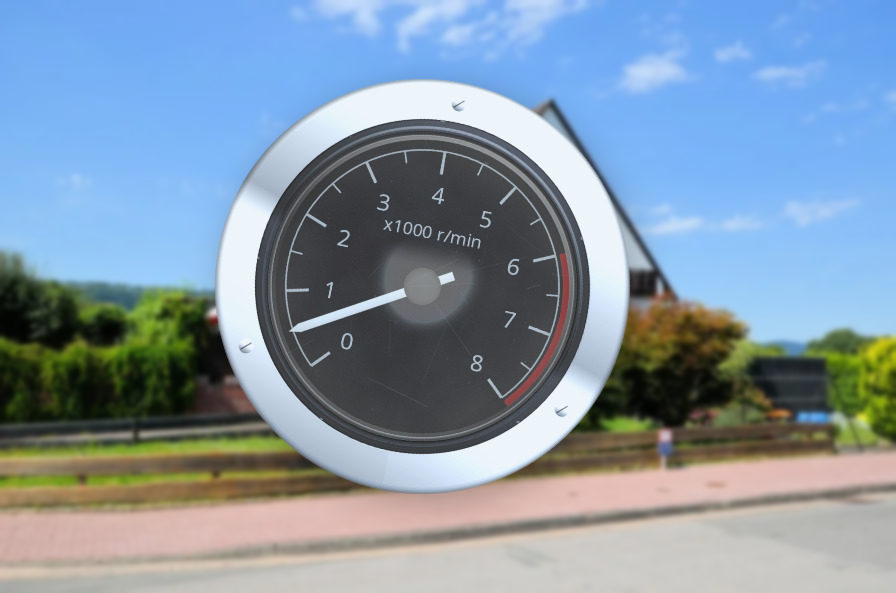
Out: 500rpm
